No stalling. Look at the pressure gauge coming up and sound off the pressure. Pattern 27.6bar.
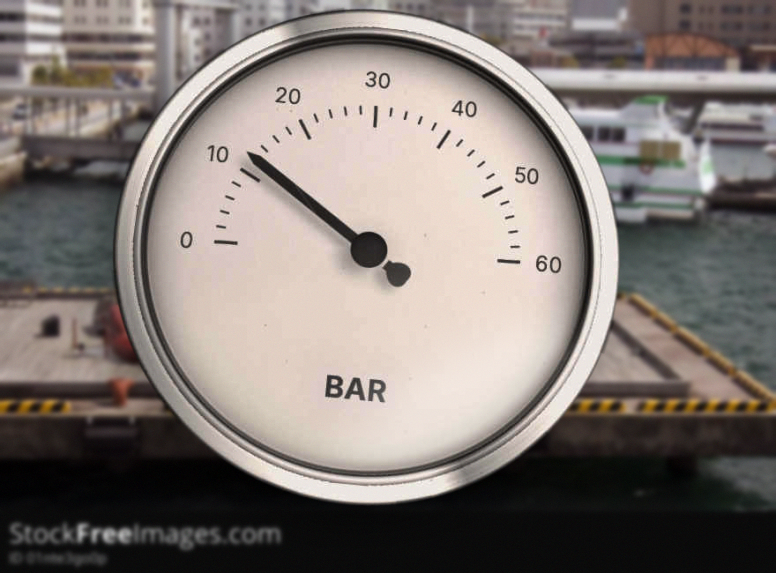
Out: 12bar
